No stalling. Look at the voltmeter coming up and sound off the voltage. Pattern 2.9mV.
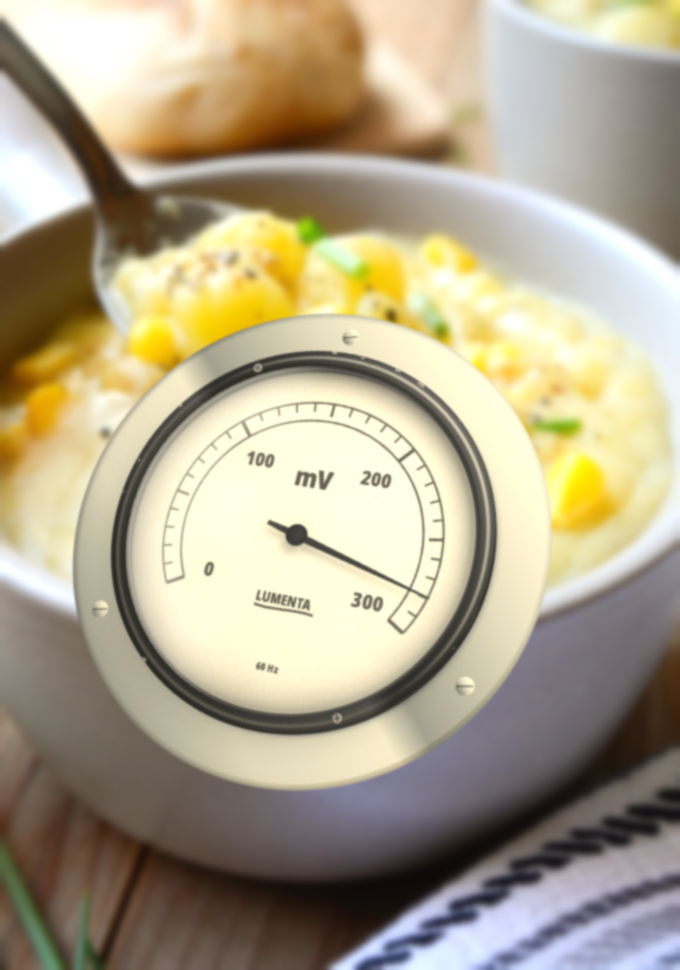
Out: 280mV
